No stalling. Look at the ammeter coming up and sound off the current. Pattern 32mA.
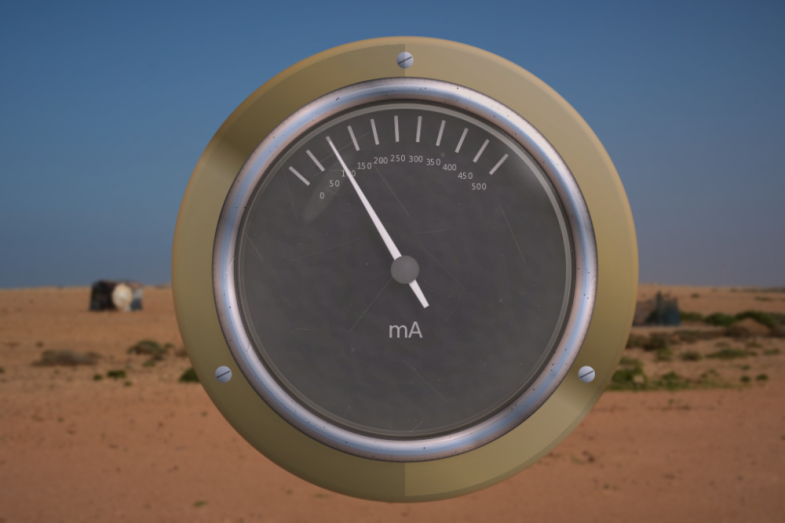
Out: 100mA
